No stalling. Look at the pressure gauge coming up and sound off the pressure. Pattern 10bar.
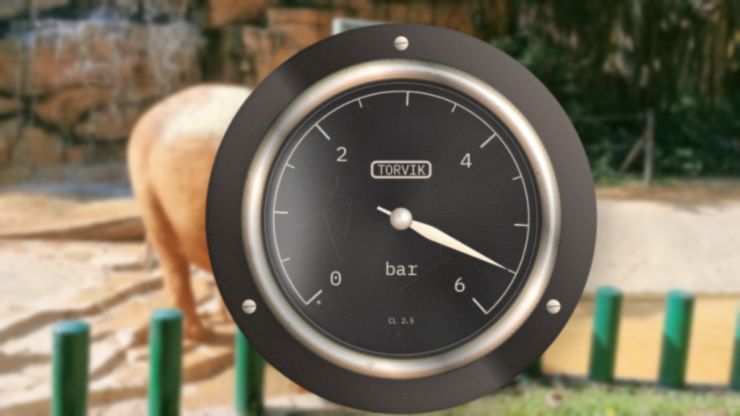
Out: 5.5bar
